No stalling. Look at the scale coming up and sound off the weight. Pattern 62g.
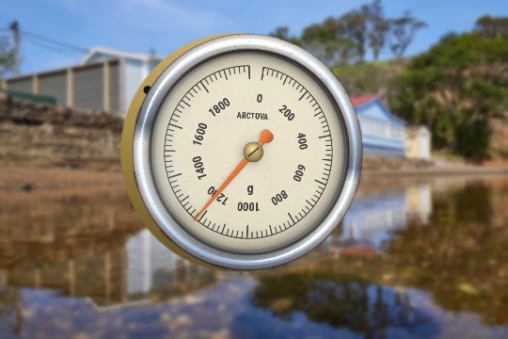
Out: 1220g
